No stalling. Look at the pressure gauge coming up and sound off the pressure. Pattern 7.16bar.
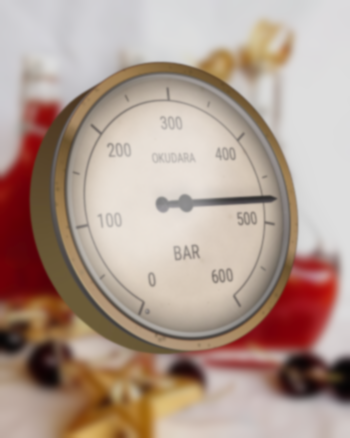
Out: 475bar
